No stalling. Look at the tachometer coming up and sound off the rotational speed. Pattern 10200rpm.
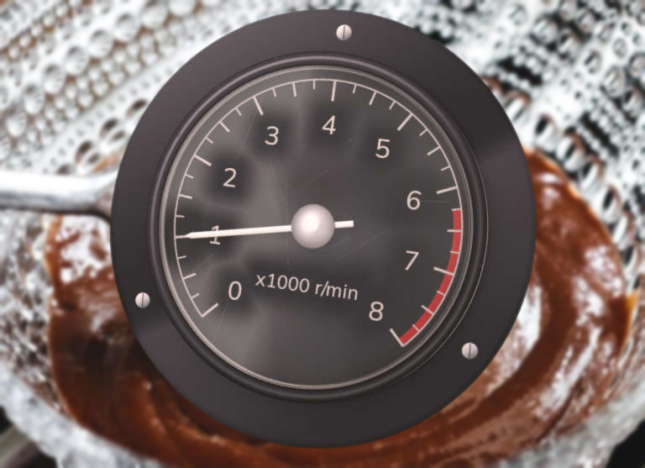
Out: 1000rpm
